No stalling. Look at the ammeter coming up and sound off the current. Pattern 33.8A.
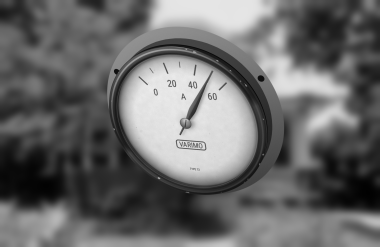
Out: 50A
